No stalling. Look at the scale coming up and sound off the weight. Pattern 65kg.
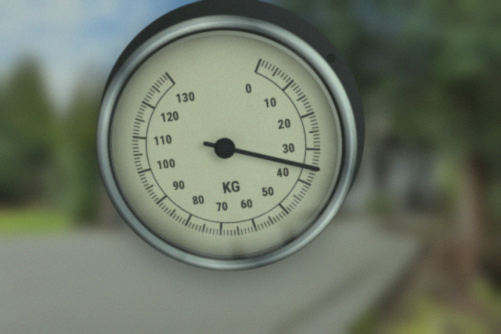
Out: 35kg
